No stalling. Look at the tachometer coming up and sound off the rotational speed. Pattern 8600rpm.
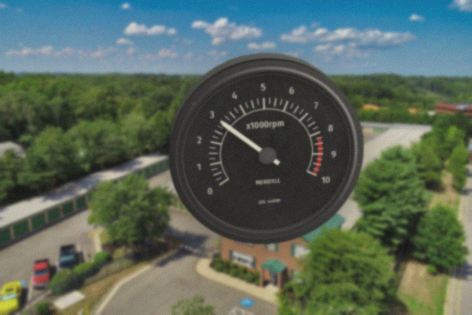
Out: 3000rpm
